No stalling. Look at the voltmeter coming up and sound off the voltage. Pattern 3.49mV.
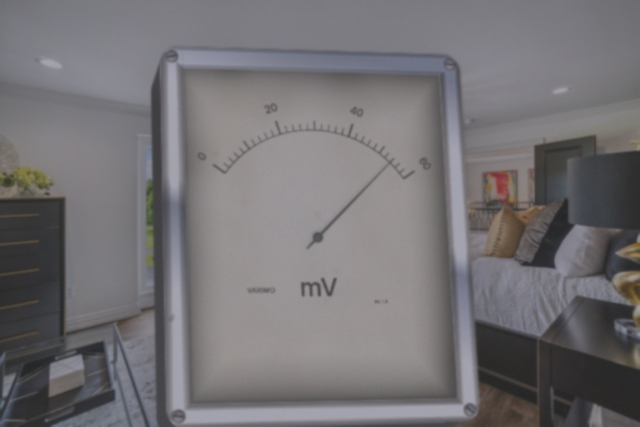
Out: 54mV
